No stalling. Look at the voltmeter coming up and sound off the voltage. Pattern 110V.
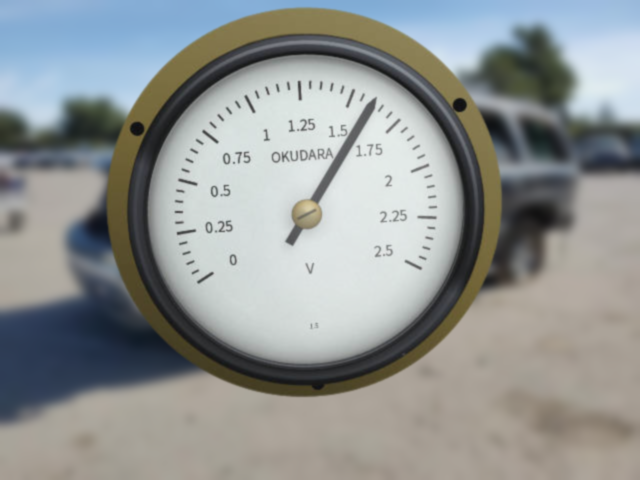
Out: 1.6V
